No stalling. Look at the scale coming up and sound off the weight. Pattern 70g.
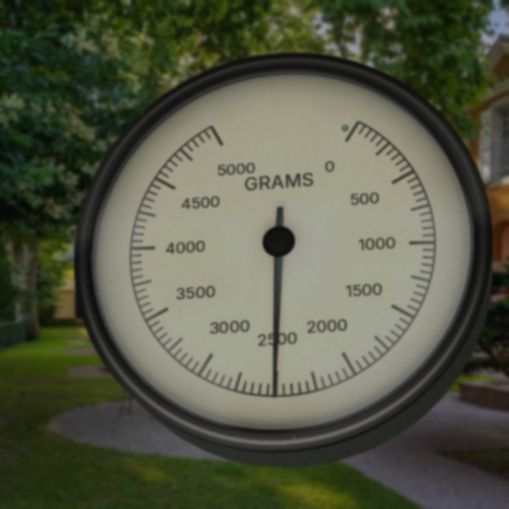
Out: 2500g
